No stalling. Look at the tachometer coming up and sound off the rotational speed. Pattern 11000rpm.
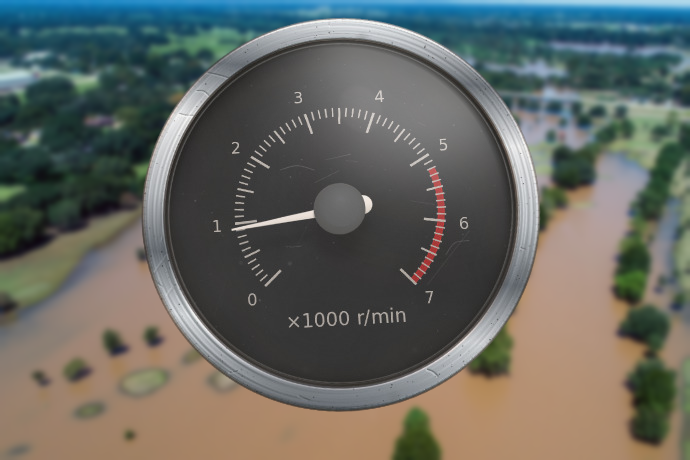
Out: 900rpm
